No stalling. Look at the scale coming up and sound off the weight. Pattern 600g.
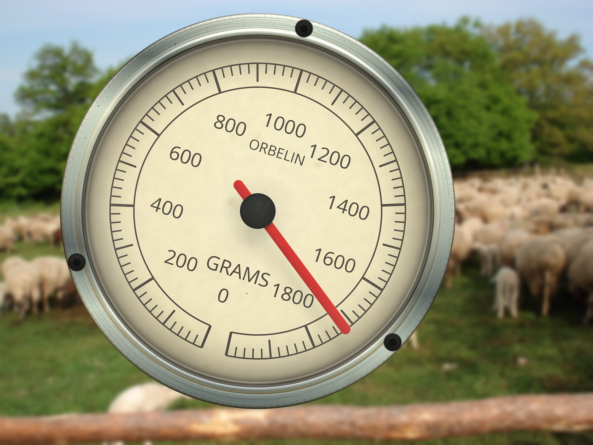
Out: 1720g
